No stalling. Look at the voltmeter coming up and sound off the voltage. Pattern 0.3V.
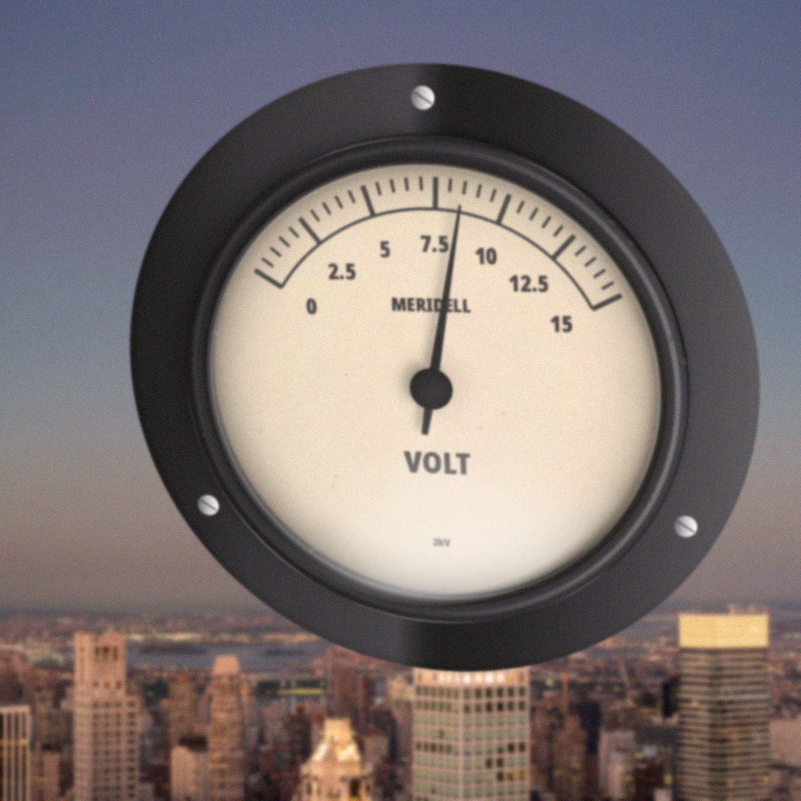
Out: 8.5V
